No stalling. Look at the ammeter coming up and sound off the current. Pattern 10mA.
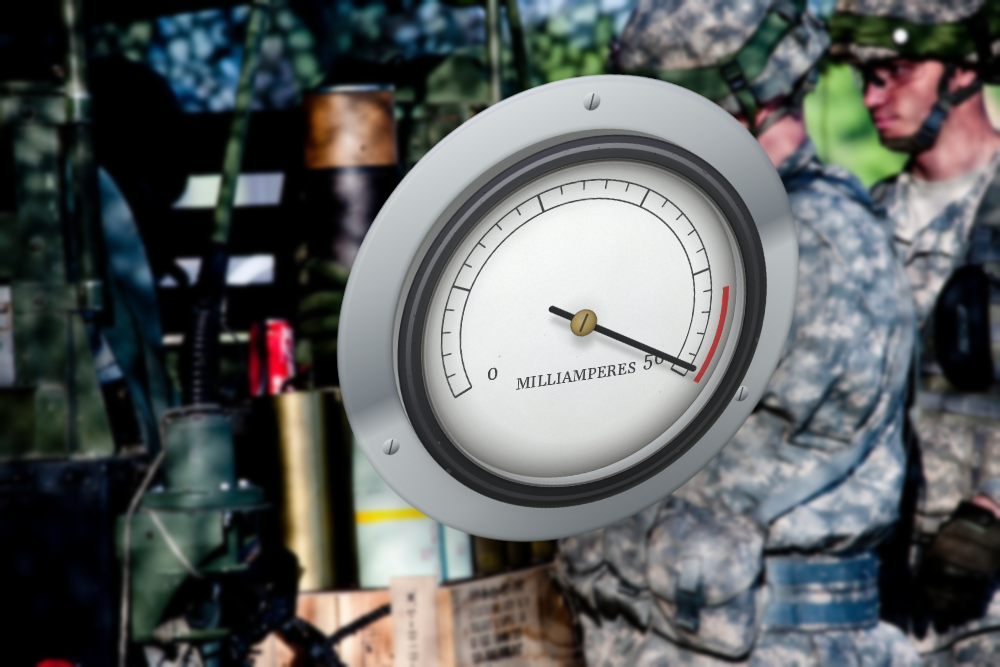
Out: 49mA
